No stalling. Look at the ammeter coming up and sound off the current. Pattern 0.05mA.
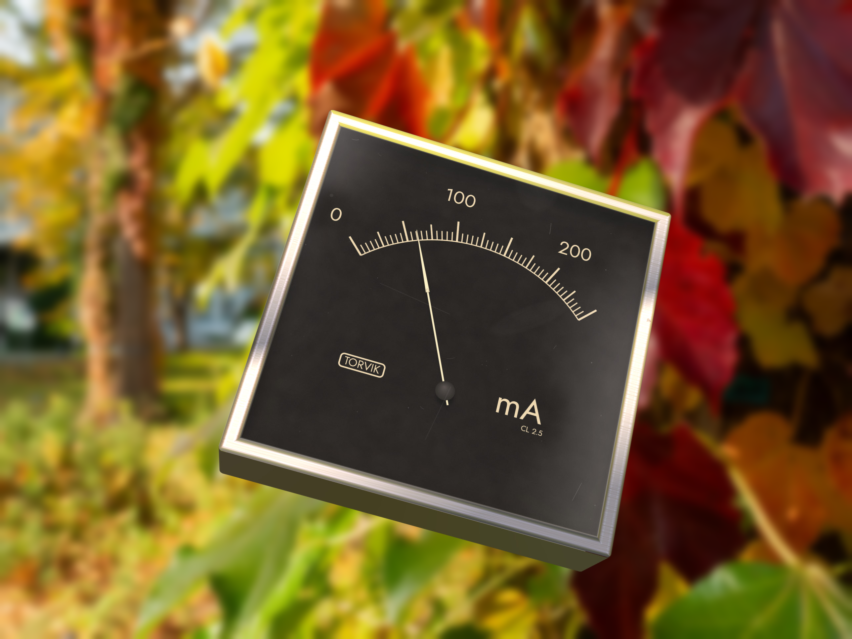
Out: 60mA
